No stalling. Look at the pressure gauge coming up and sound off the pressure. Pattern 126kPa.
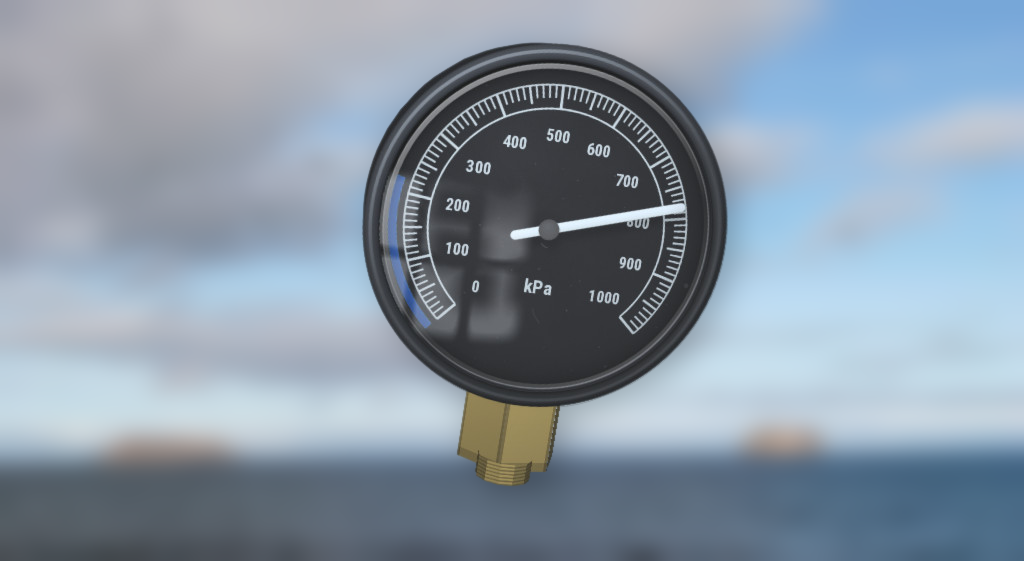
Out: 780kPa
